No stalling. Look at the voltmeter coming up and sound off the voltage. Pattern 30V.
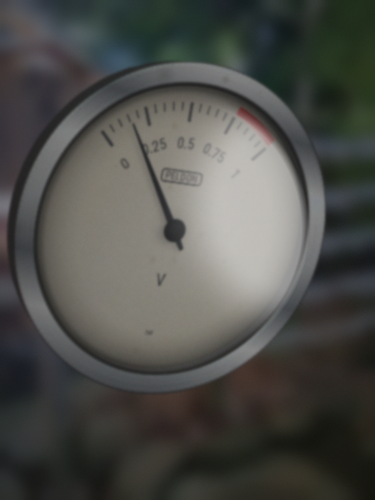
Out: 0.15V
